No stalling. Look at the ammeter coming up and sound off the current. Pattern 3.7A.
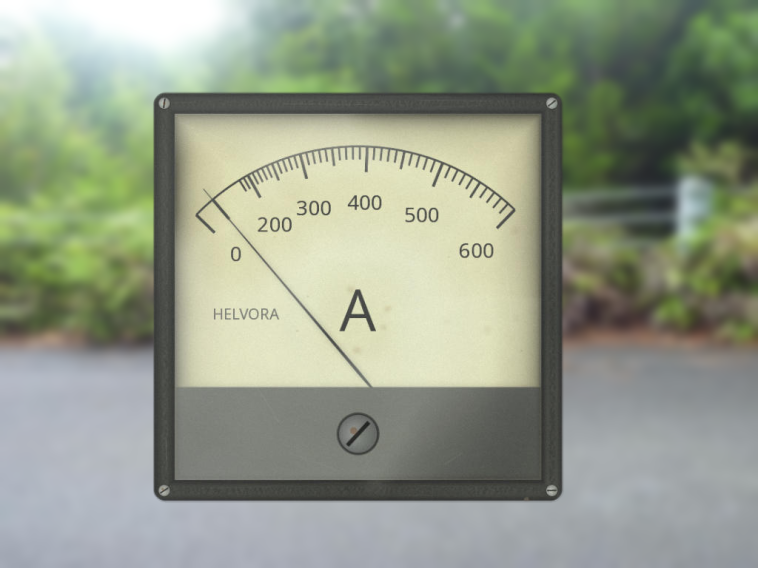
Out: 100A
